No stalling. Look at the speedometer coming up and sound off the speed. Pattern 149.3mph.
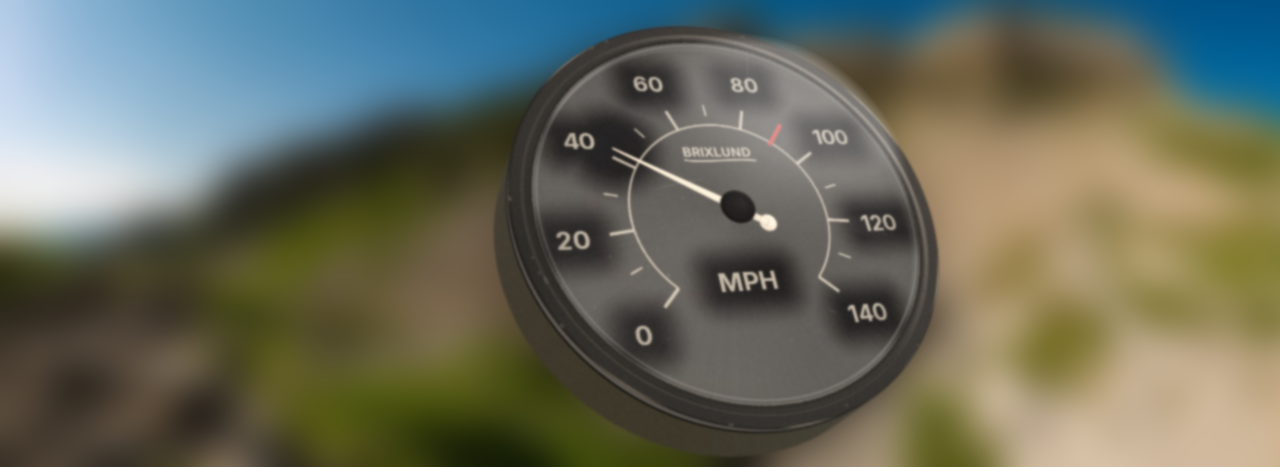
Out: 40mph
